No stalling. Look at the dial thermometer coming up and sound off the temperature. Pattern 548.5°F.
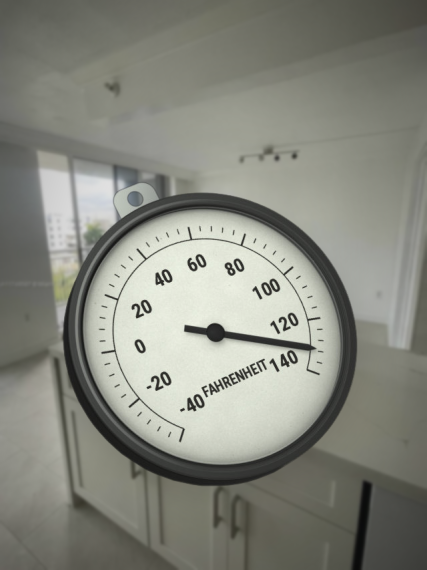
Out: 132°F
